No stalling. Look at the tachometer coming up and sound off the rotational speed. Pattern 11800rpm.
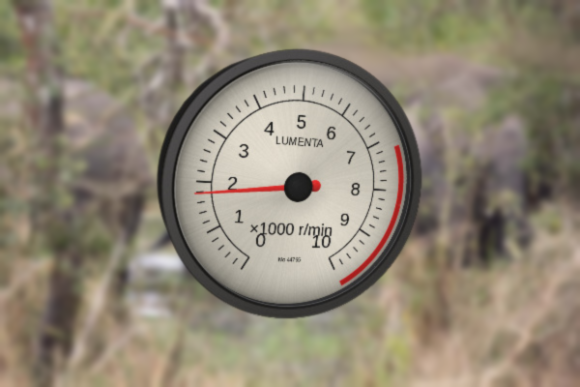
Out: 1800rpm
